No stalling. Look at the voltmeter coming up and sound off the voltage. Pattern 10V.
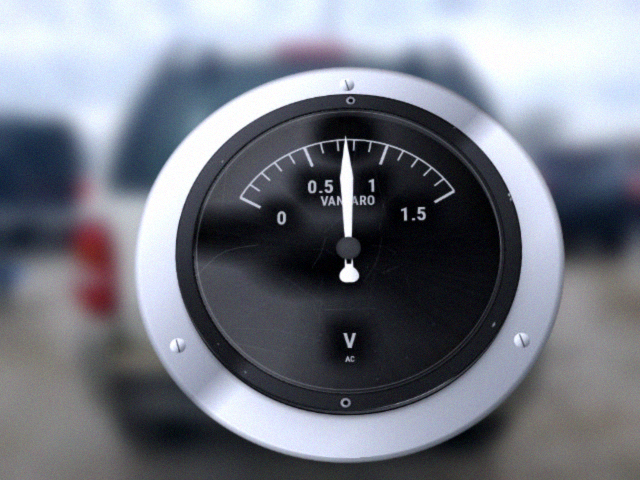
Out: 0.75V
